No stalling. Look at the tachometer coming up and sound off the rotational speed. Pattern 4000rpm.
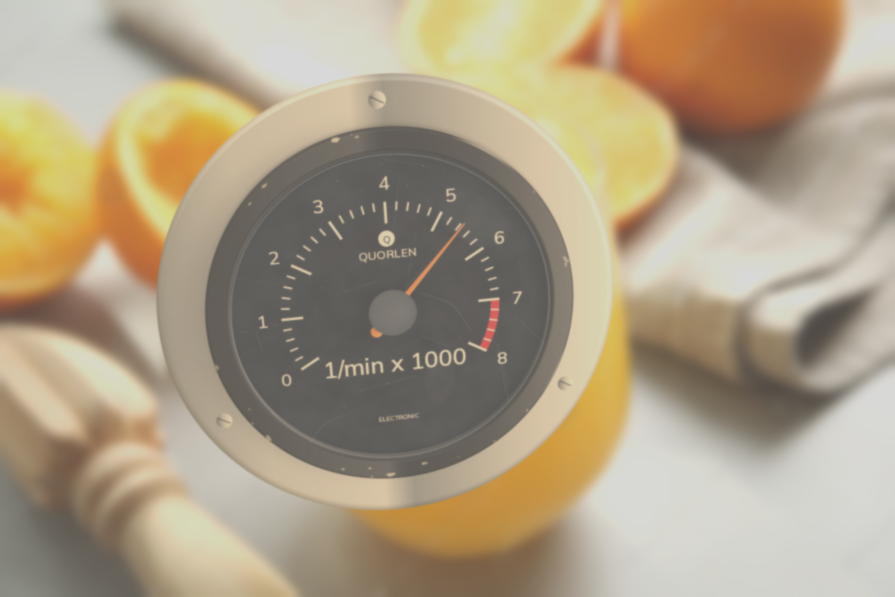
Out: 5400rpm
